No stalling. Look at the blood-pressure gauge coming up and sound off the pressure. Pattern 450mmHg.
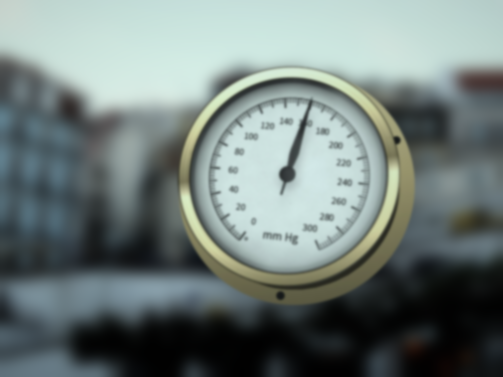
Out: 160mmHg
